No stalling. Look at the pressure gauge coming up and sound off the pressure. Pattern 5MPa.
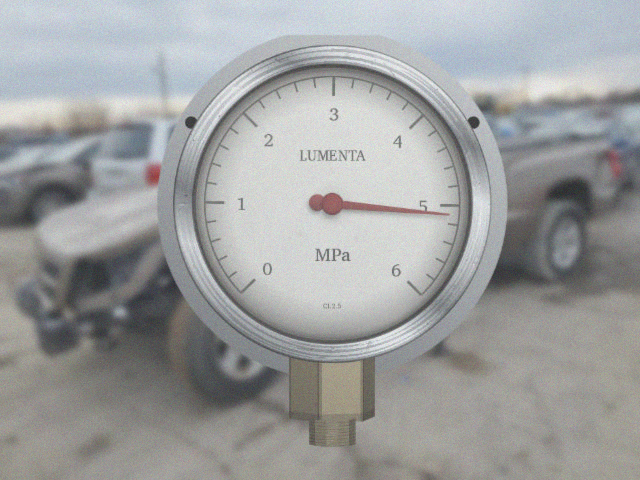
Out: 5.1MPa
